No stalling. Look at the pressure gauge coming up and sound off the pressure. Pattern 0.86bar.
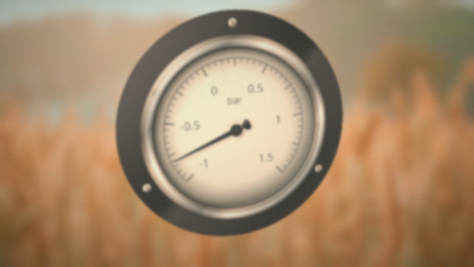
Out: -0.8bar
